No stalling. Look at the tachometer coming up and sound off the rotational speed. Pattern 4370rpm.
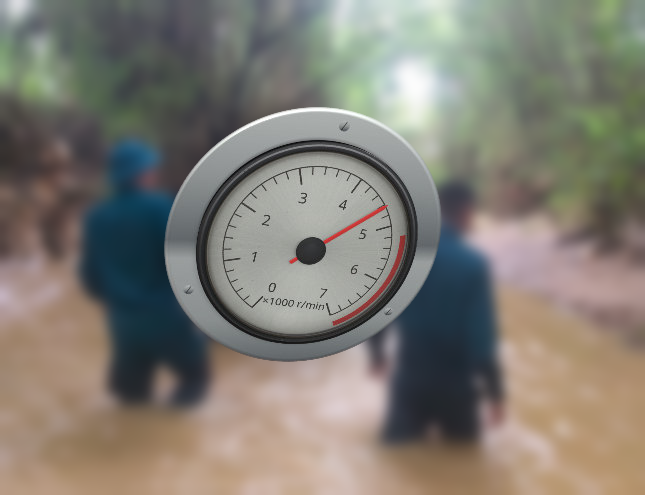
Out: 4600rpm
